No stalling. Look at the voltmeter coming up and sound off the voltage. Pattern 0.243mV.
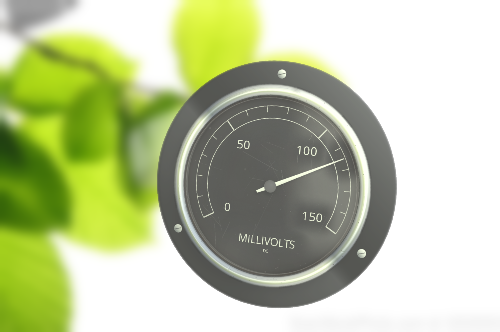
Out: 115mV
